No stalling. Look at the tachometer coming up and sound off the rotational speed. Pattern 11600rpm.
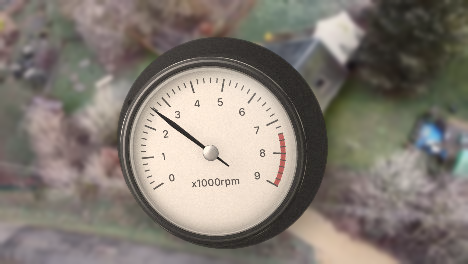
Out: 2600rpm
